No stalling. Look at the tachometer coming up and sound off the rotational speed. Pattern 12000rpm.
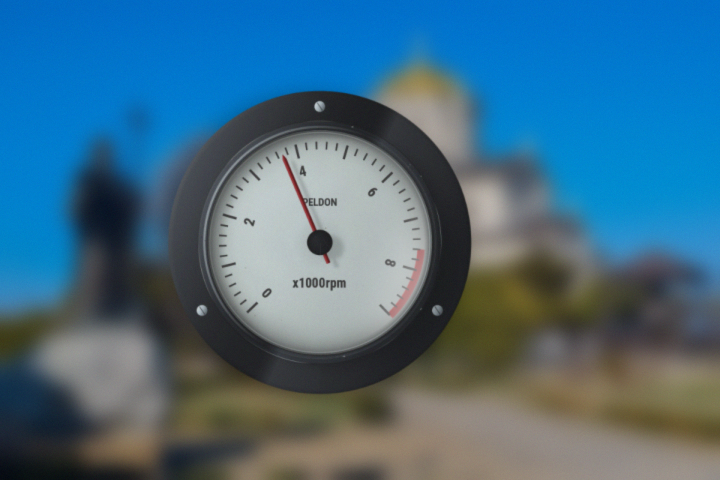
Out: 3700rpm
